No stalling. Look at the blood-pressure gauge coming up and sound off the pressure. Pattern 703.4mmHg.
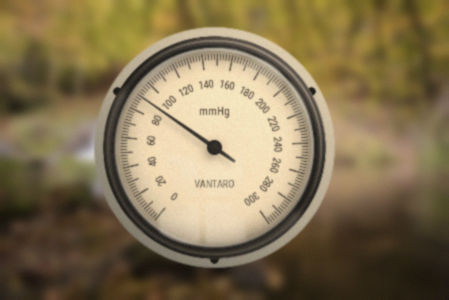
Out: 90mmHg
